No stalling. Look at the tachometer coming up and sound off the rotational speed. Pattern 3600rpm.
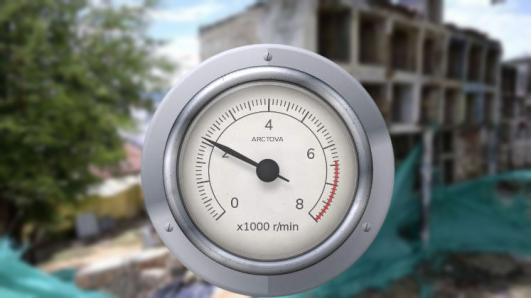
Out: 2100rpm
